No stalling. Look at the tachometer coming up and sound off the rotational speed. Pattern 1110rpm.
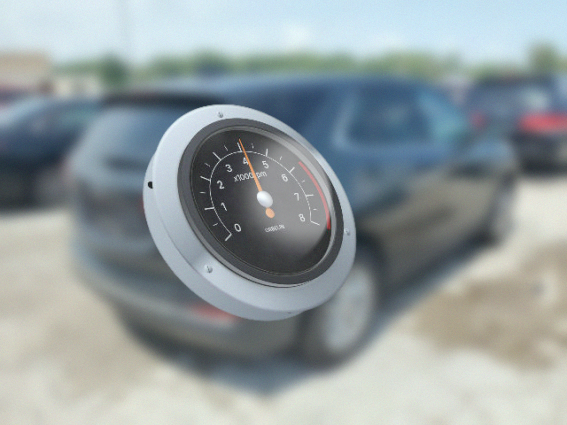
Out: 4000rpm
